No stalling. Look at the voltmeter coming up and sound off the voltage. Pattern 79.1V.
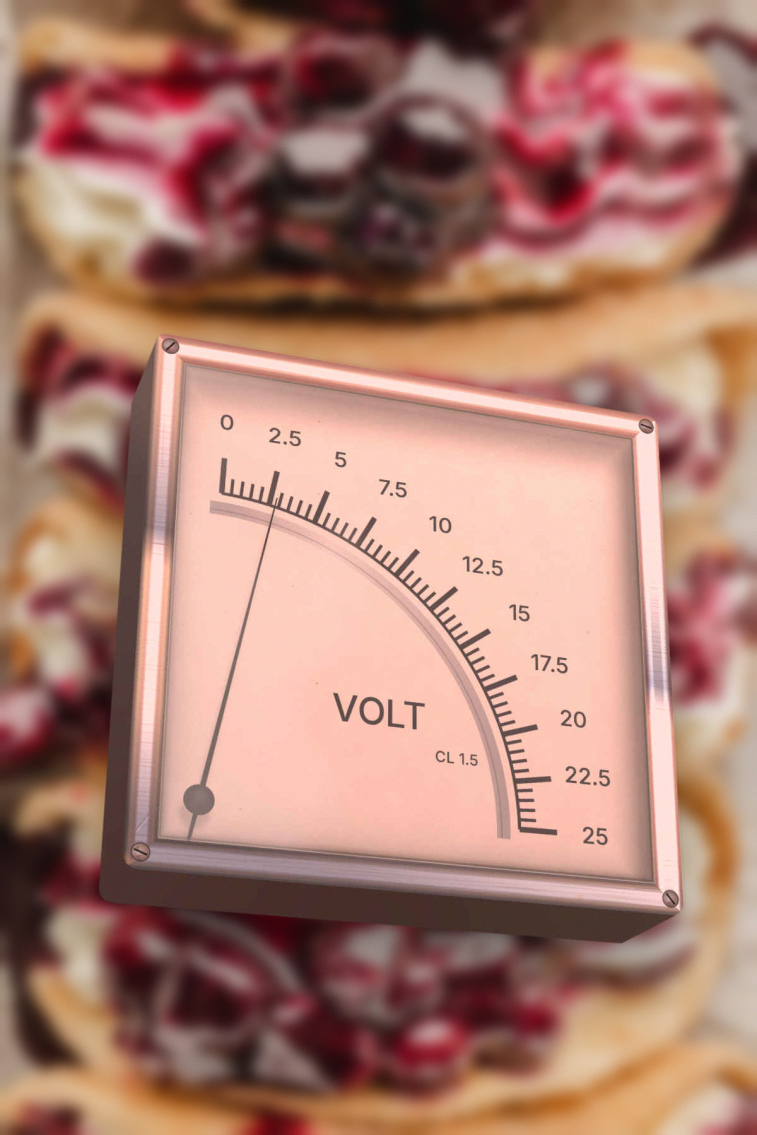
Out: 2.75V
